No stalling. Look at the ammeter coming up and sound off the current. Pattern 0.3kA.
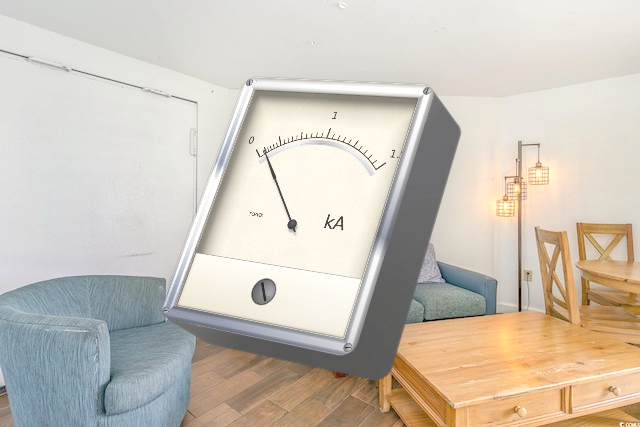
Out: 0.25kA
